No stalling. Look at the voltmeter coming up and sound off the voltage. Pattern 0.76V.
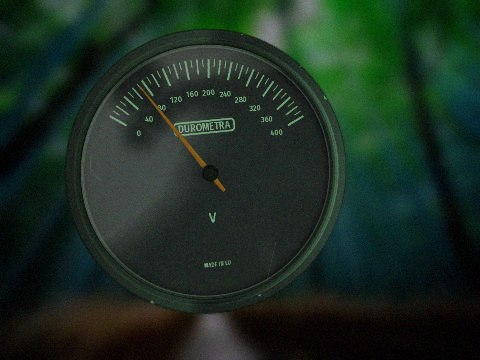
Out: 70V
